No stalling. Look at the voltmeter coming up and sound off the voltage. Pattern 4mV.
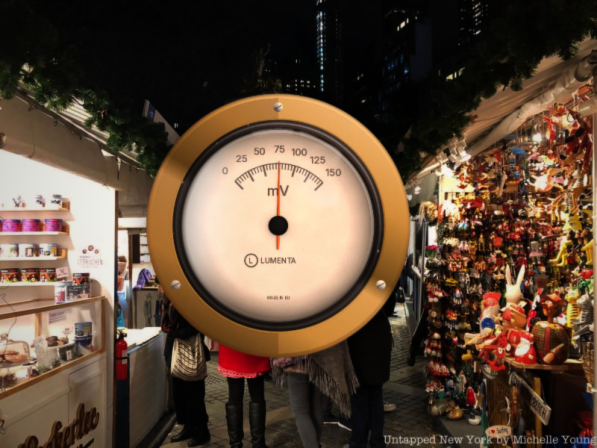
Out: 75mV
